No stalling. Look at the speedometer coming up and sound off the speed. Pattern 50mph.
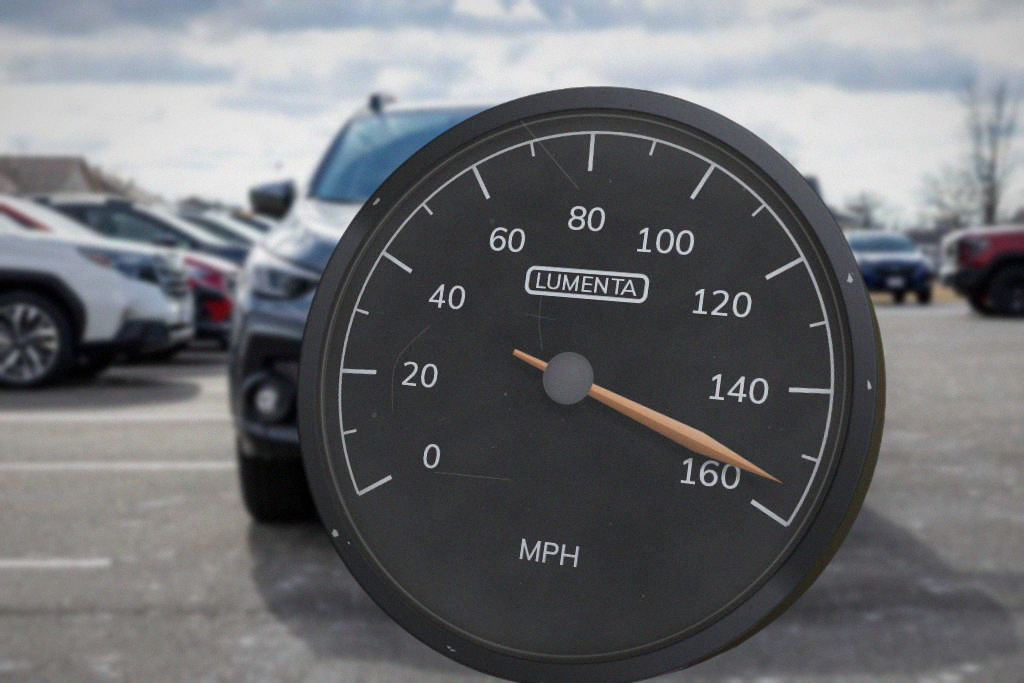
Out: 155mph
